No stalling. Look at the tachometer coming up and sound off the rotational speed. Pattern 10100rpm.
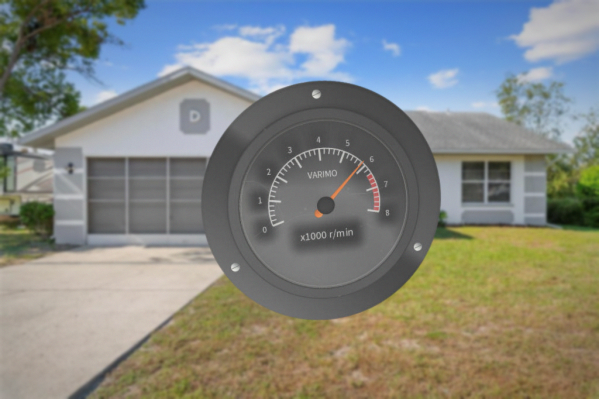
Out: 5800rpm
